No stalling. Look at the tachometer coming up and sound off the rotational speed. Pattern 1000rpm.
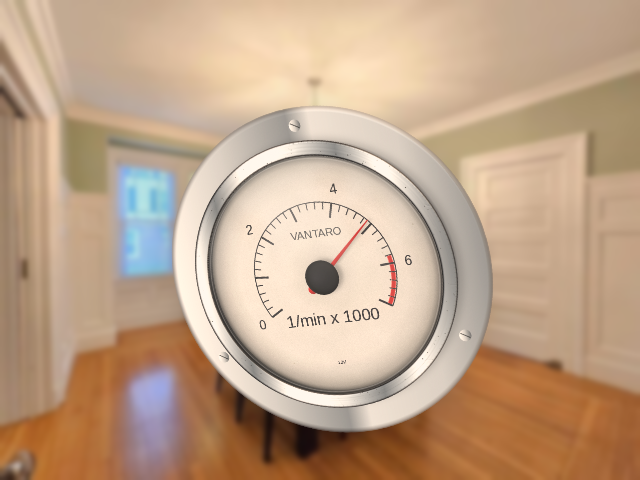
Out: 4900rpm
